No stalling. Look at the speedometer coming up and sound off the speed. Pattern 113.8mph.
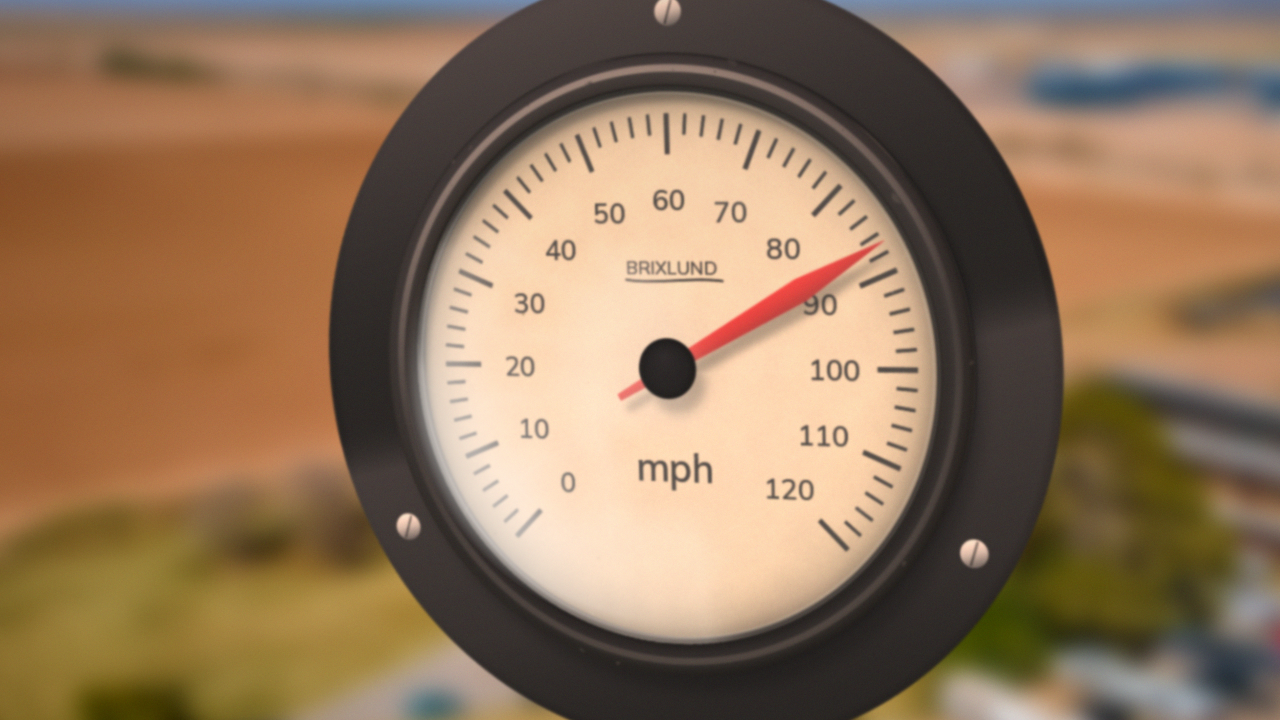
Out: 87mph
